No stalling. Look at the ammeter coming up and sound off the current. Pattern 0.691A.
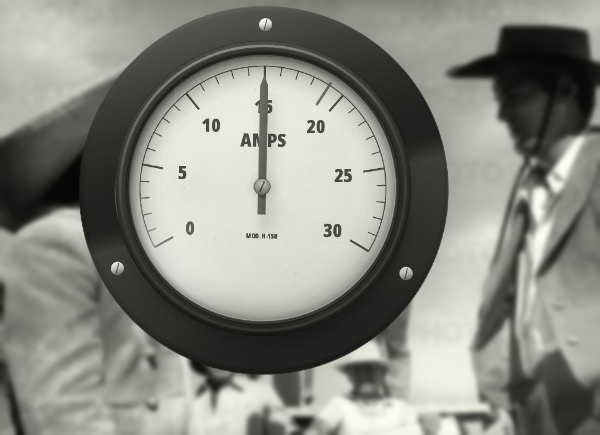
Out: 15A
